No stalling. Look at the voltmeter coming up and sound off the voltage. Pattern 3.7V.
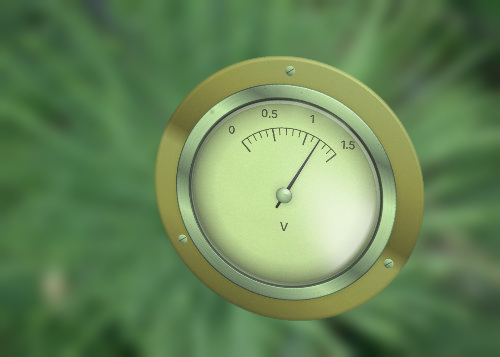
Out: 1.2V
